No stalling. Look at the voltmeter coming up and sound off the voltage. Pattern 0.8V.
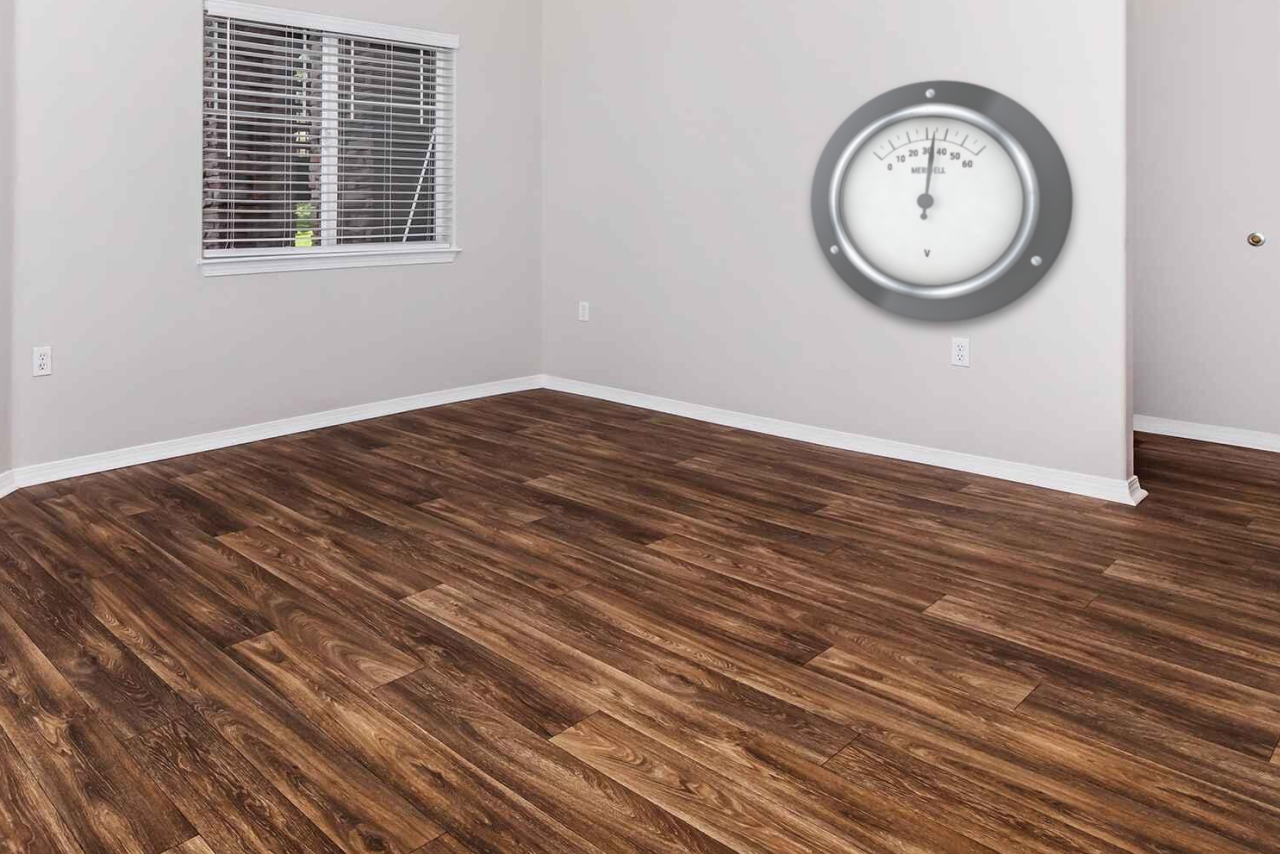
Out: 35V
